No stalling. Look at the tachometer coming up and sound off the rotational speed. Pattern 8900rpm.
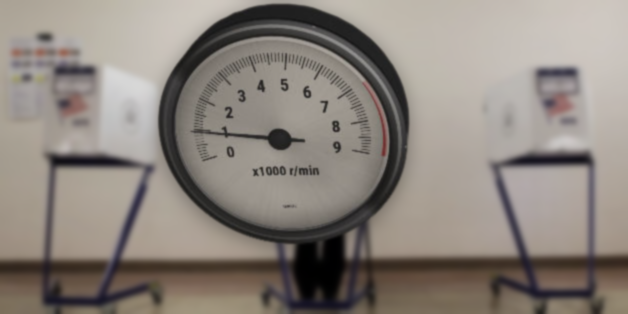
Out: 1000rpm
